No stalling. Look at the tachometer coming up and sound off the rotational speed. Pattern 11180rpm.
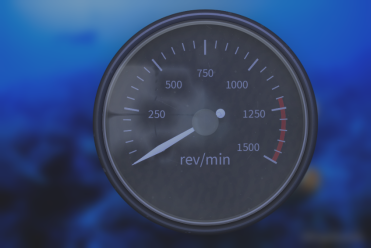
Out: 0rpm
